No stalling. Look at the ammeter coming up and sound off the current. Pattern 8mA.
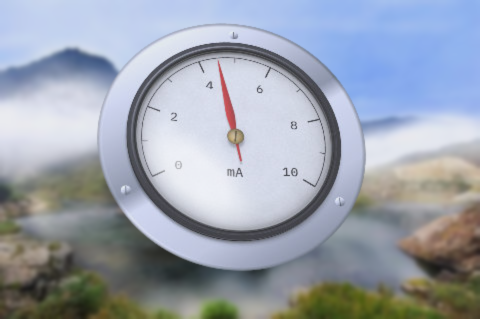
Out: 4.5mA
